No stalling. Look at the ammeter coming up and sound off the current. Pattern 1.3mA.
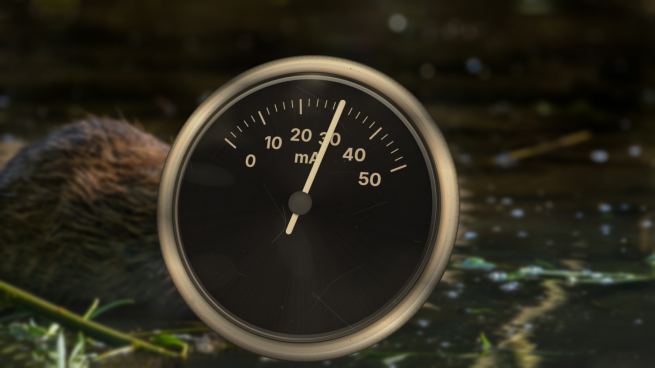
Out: 30mA
